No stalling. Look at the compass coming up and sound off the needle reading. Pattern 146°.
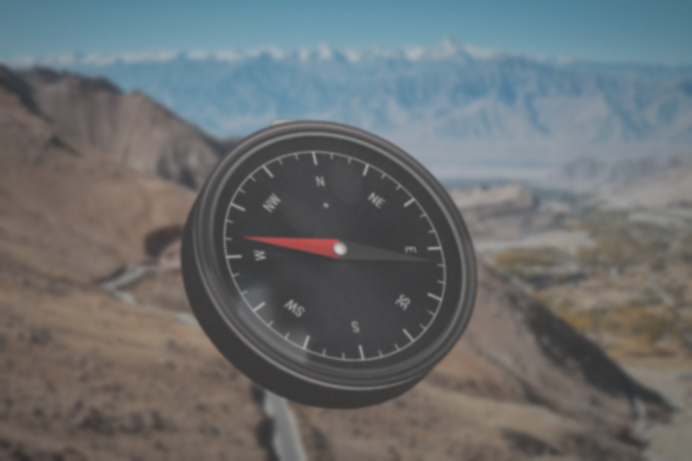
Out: 280°
